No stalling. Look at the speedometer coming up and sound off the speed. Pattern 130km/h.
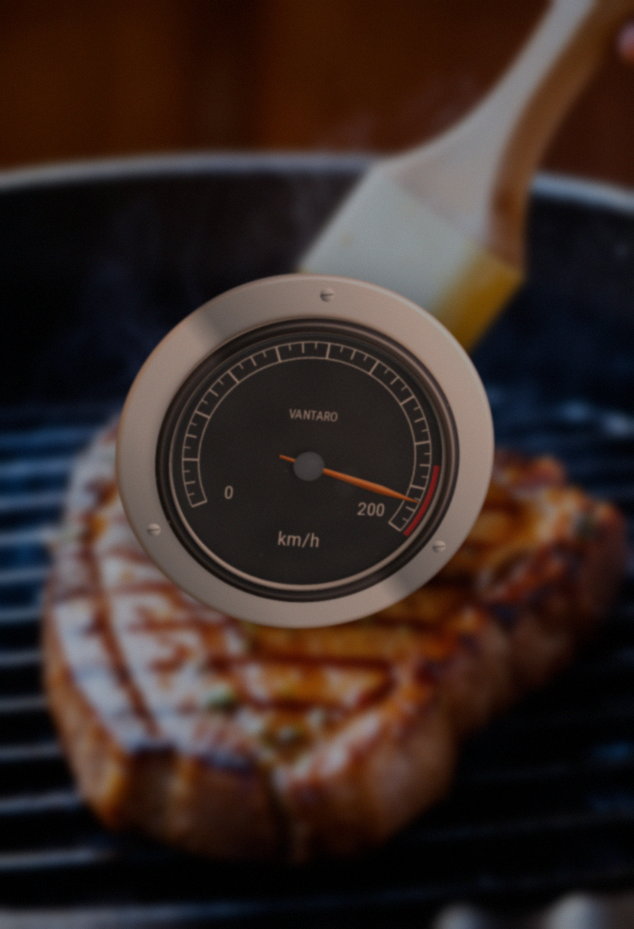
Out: 185km/h
